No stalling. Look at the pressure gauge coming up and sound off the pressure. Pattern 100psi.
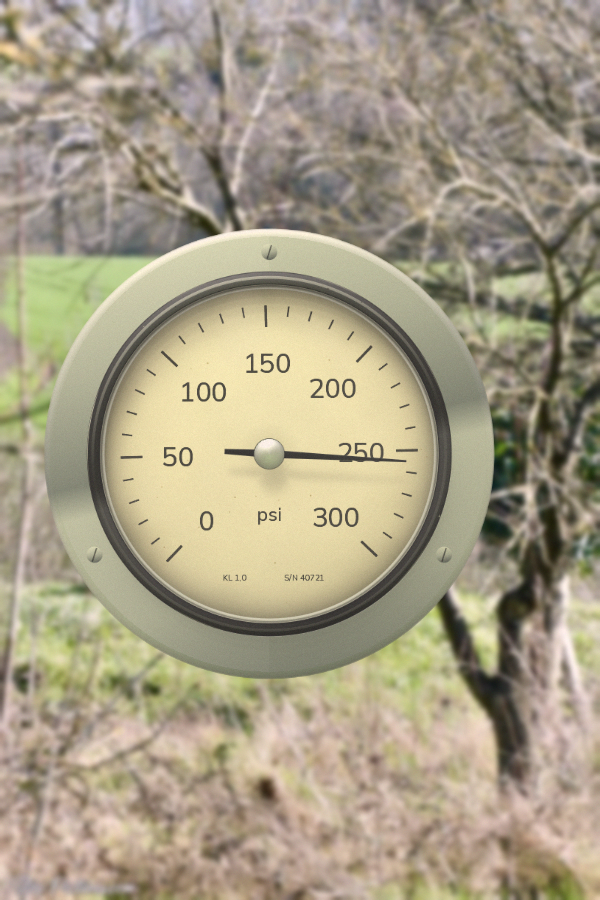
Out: 255psi
